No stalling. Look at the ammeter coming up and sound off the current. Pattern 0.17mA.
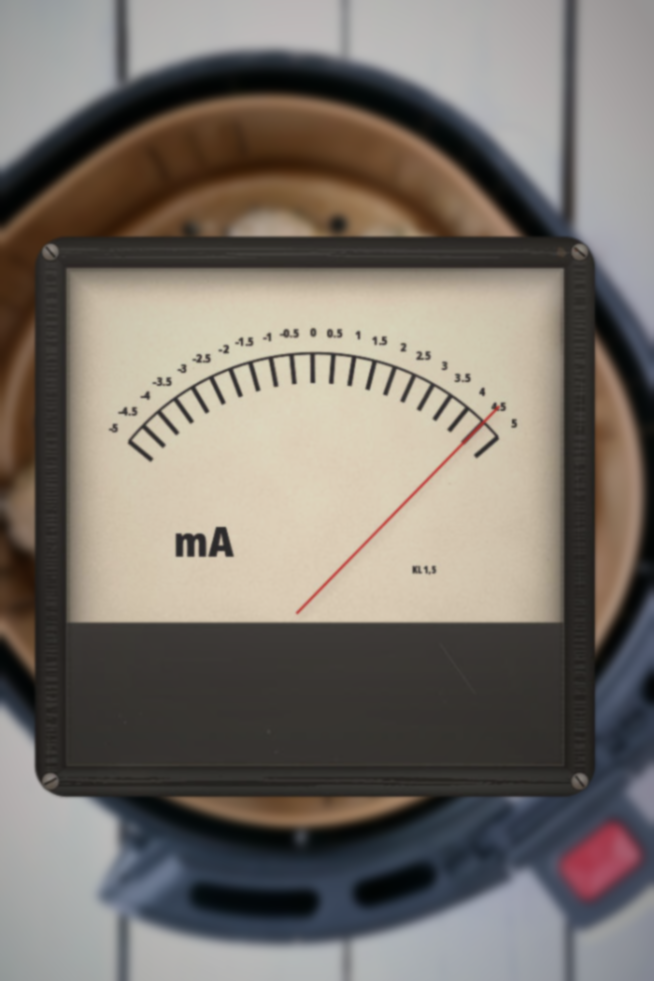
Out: 4.5mA
